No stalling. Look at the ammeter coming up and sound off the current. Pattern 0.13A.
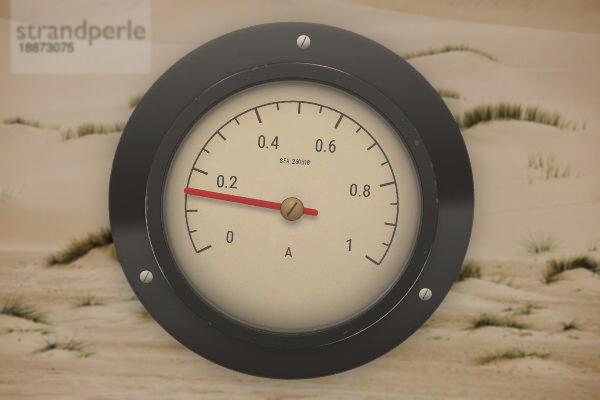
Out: 0.15A
